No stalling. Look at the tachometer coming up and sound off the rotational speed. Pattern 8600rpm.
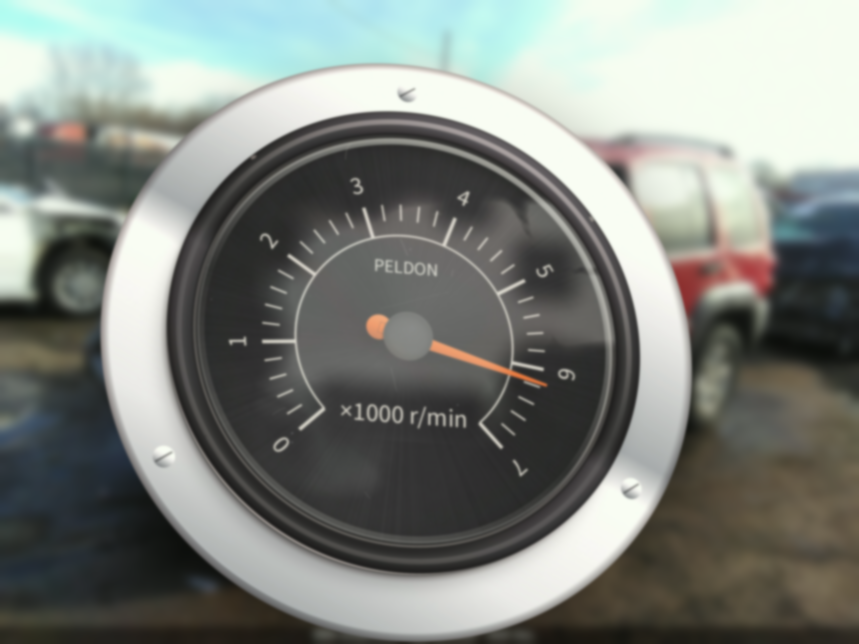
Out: 6200rpm
